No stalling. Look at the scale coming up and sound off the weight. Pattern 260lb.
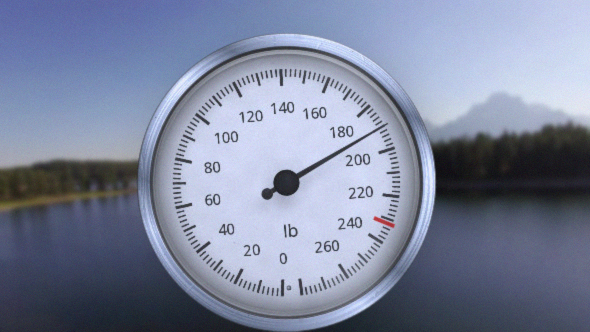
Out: 190lb
